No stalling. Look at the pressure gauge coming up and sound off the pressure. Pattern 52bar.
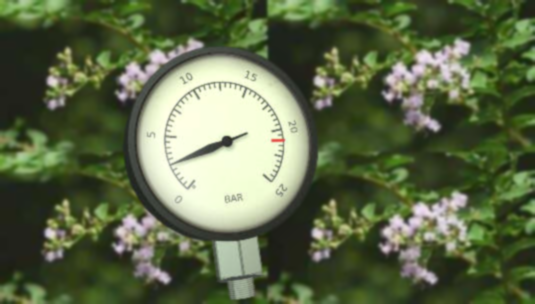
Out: 2.5bar
